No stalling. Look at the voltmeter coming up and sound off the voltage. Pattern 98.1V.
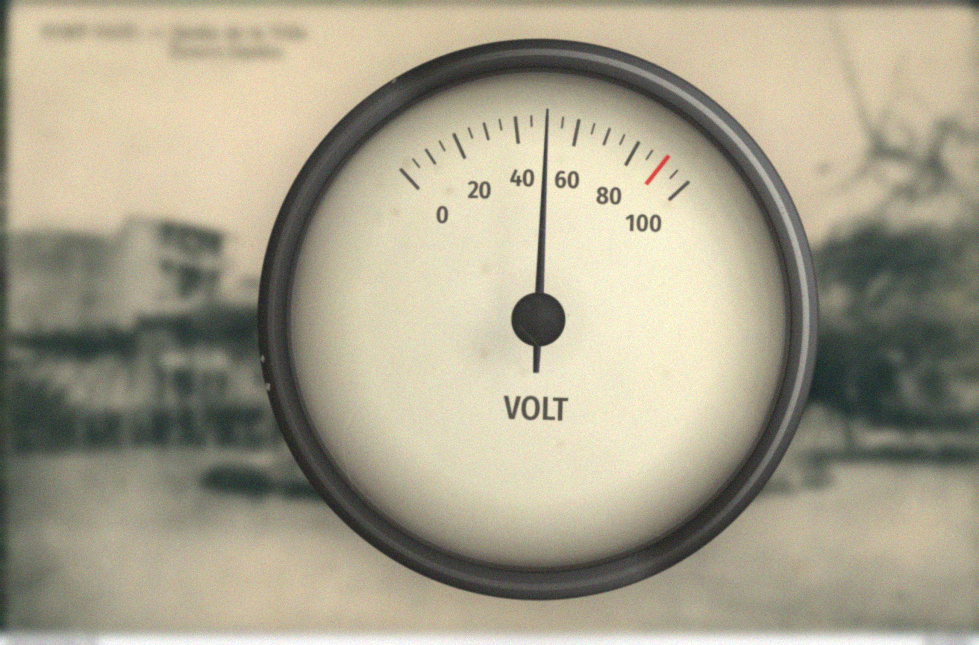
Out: 50V
